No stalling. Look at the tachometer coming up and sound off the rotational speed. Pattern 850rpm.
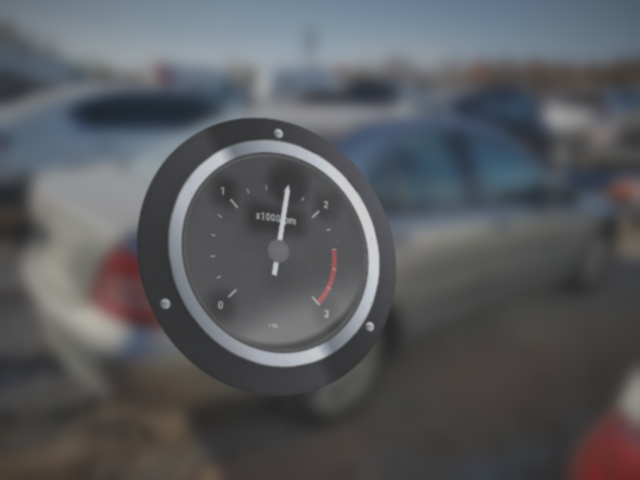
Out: 1600rpm
